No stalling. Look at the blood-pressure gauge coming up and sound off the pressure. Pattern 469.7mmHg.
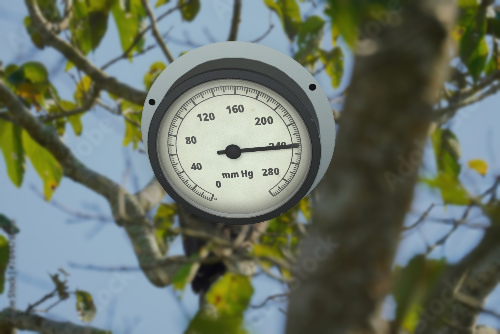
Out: 240mmHg
